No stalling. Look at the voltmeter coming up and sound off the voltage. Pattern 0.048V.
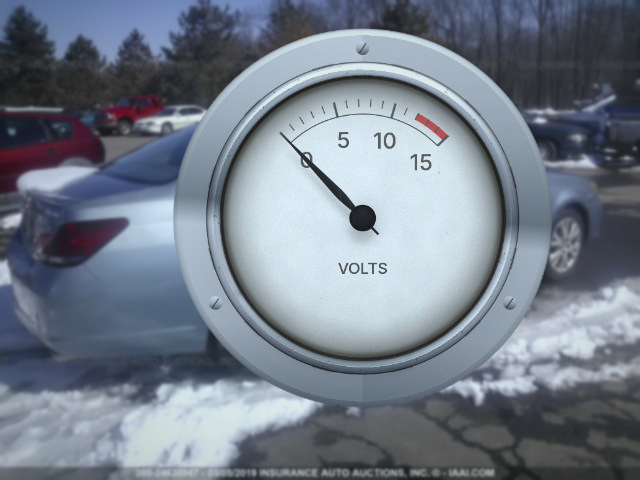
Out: 0V
